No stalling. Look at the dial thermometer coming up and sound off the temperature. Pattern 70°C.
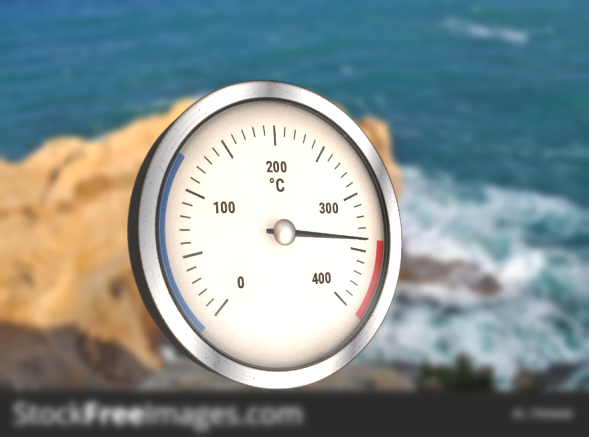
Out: 340°C
